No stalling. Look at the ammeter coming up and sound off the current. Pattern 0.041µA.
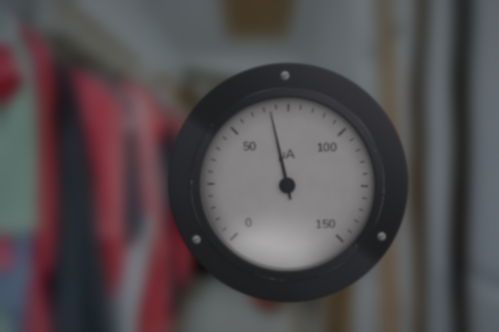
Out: 67.5µA
